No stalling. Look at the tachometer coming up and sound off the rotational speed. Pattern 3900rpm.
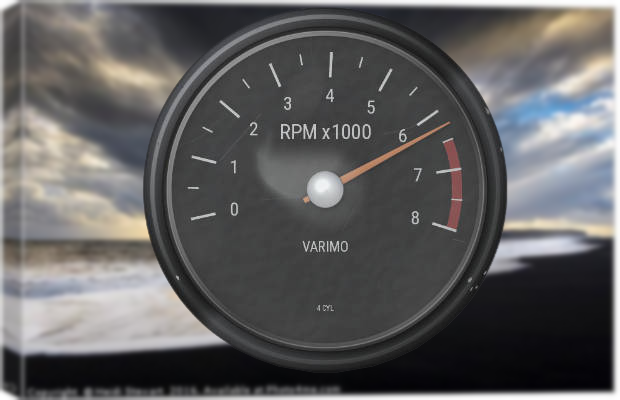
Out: 6250rpm
